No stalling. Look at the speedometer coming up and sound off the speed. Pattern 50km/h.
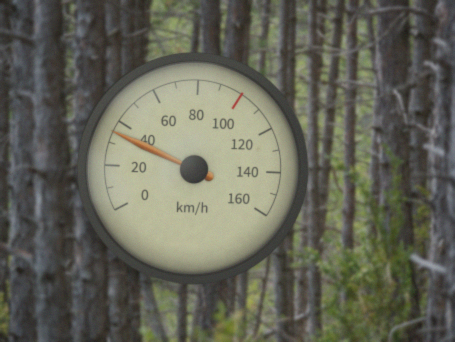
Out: 35km/h
